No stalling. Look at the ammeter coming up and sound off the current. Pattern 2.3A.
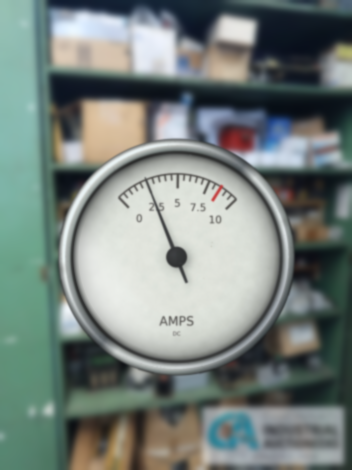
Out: 2.5A
